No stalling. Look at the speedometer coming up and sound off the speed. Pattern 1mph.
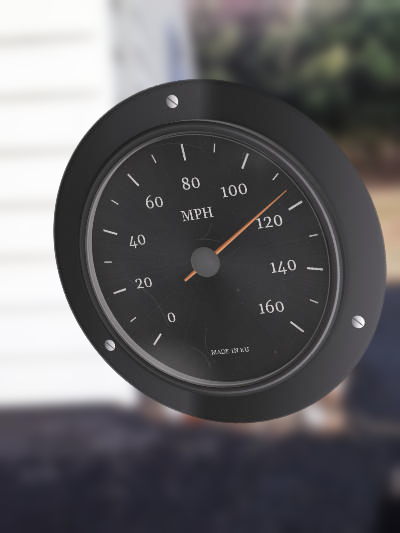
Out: 115mph
